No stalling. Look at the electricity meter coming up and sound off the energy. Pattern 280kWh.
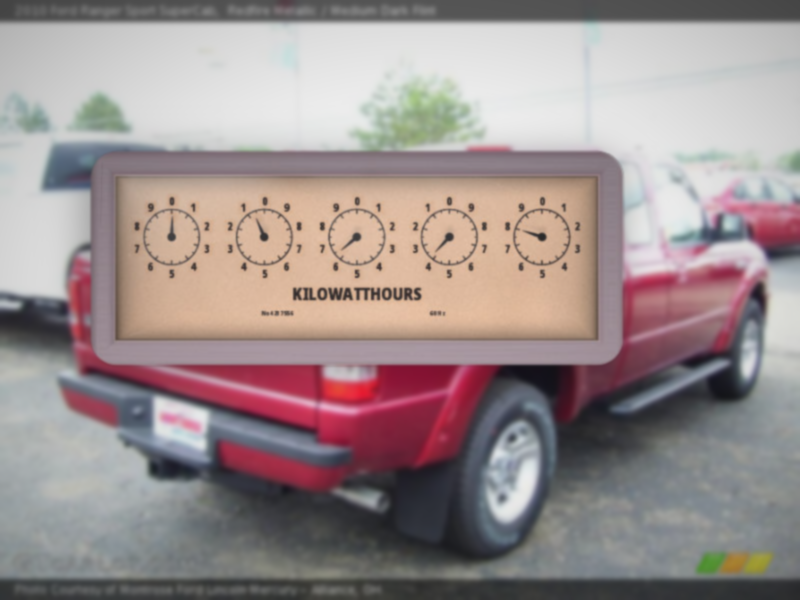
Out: 638kWh
